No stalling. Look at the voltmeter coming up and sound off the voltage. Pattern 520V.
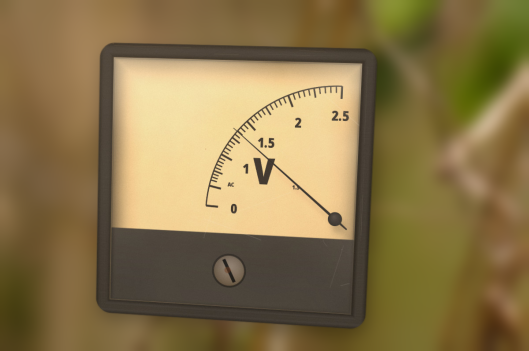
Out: 1.35V
